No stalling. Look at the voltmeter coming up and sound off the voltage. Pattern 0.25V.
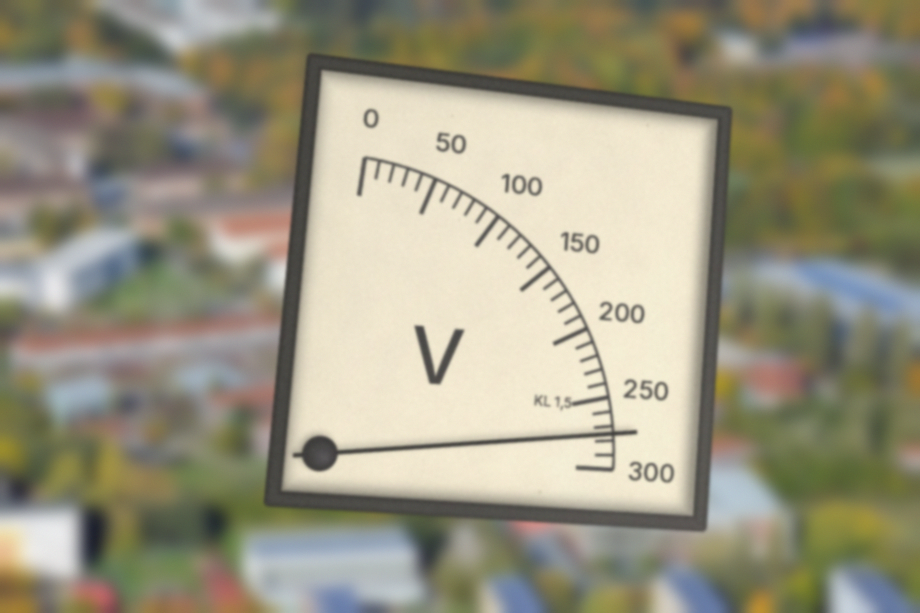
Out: 275V
